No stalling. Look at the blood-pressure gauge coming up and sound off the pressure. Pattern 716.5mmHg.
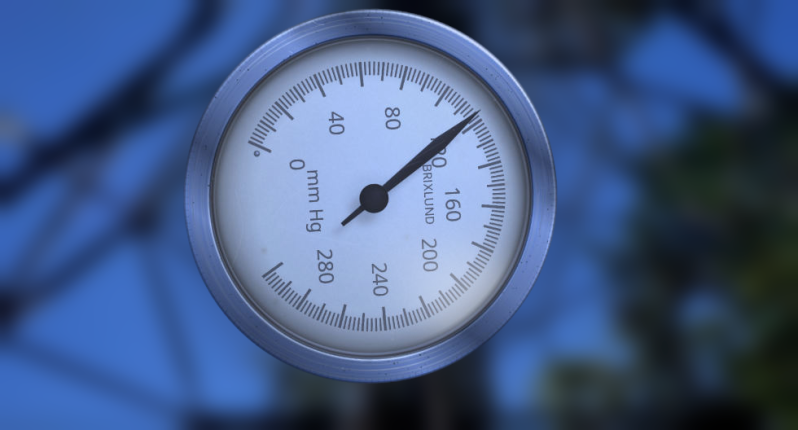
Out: 116mmHg
